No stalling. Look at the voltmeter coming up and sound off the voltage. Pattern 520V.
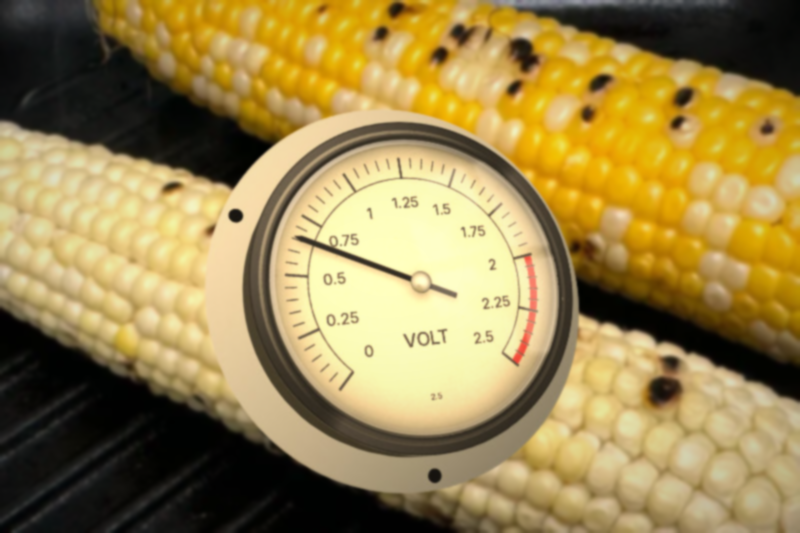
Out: 0.65V
